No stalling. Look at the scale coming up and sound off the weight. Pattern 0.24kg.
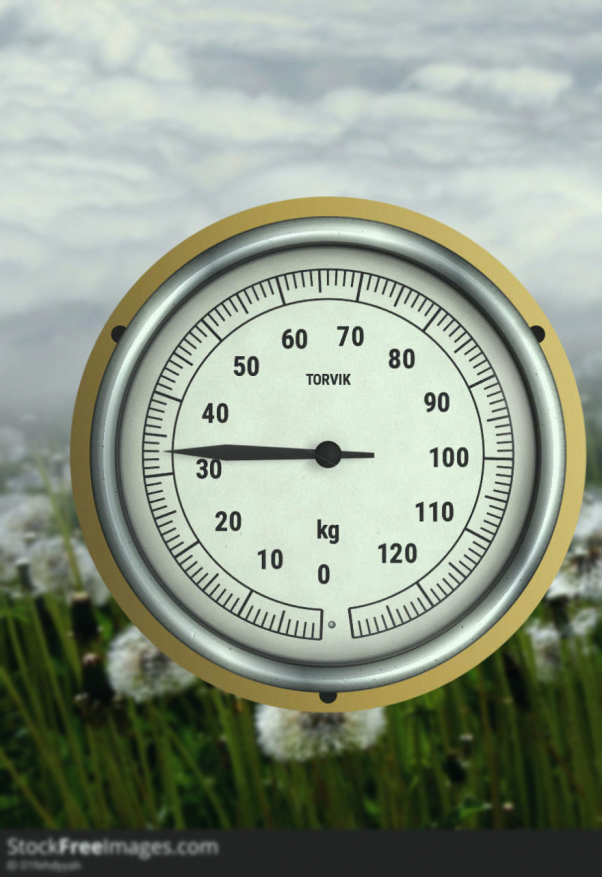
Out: 33kg
